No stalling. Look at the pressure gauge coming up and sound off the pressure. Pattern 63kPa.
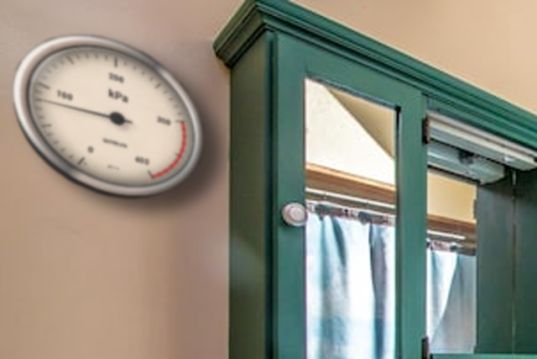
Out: 80kPa
